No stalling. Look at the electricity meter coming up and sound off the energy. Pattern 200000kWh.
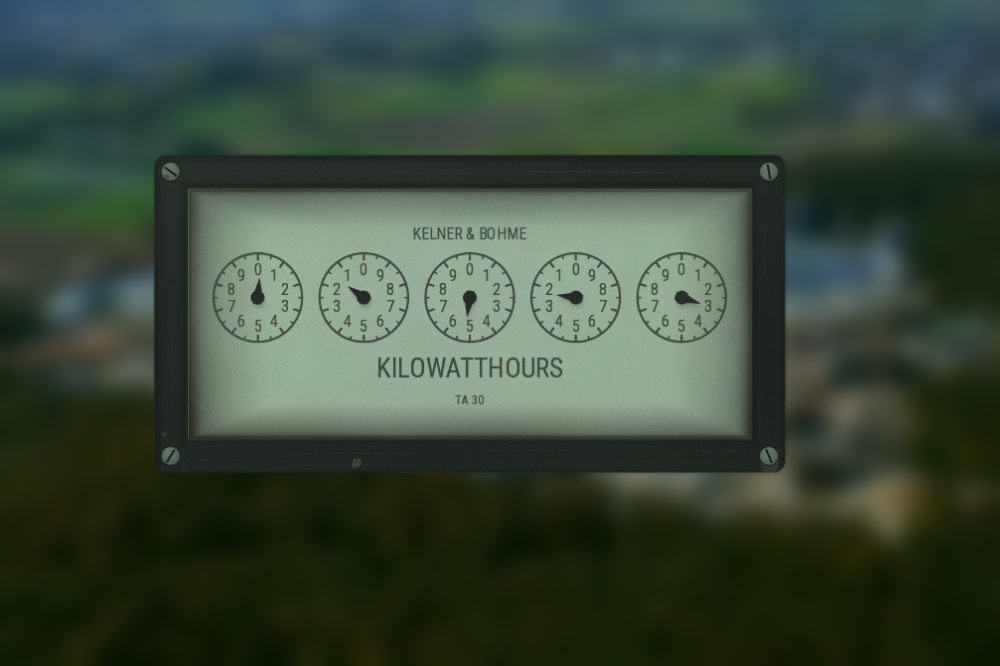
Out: 1523kWh
